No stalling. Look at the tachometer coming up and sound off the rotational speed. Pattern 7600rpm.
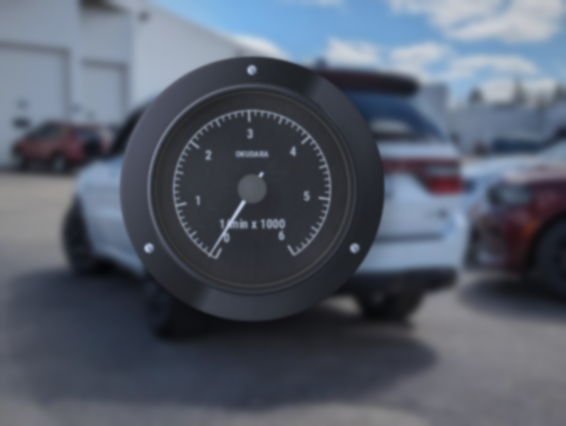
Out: 100rpm
